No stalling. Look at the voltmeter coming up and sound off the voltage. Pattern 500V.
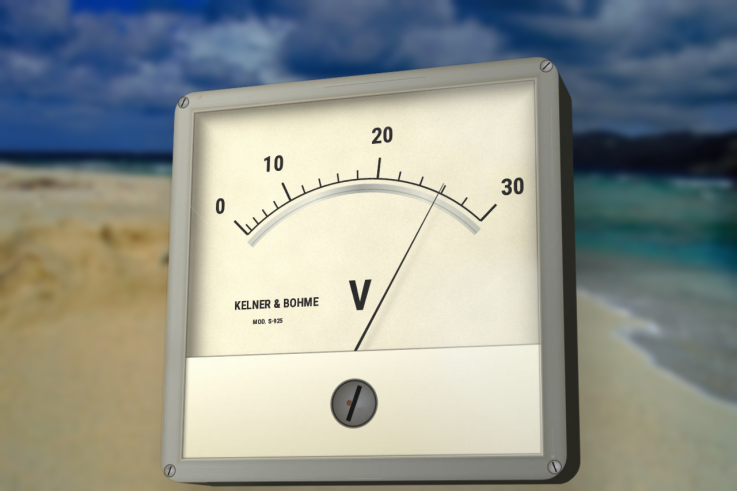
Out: 26V
